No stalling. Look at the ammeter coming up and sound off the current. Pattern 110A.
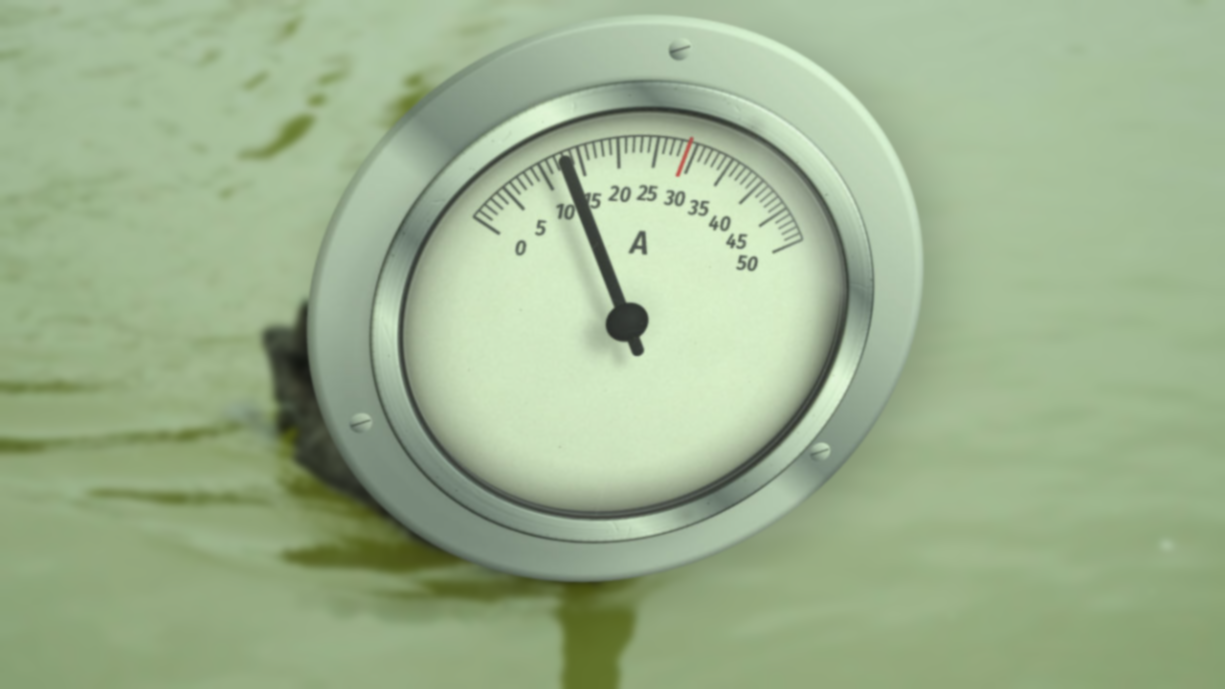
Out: 13A
